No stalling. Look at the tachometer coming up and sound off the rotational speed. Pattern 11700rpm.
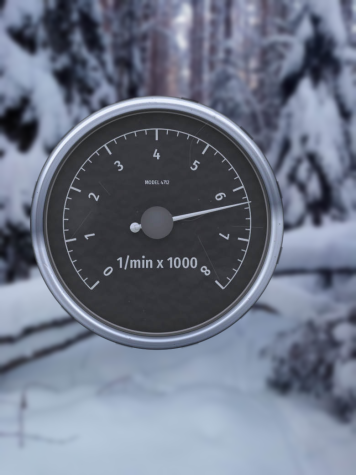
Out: 6300rpm
